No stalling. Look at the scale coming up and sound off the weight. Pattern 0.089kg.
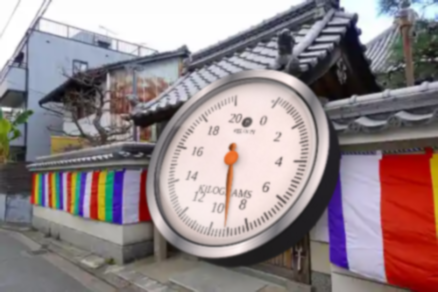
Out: 9kg
